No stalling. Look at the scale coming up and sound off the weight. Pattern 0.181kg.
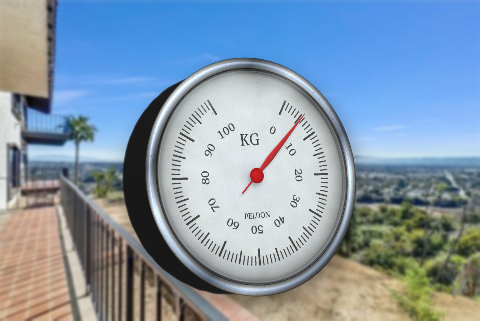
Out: 5kg
